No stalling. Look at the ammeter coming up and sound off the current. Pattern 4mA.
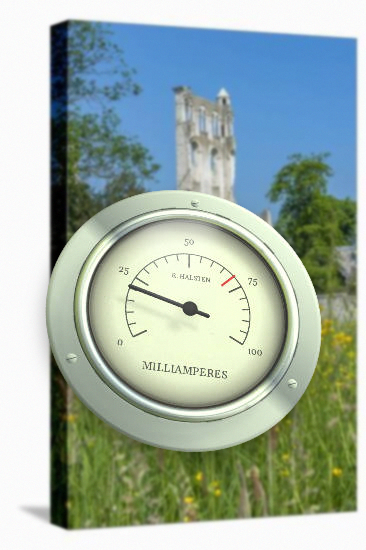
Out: 20mA
